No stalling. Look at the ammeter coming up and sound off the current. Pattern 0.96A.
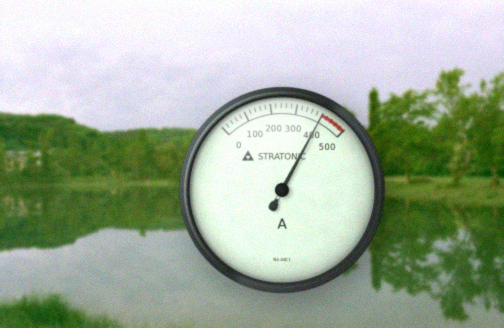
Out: 400A
